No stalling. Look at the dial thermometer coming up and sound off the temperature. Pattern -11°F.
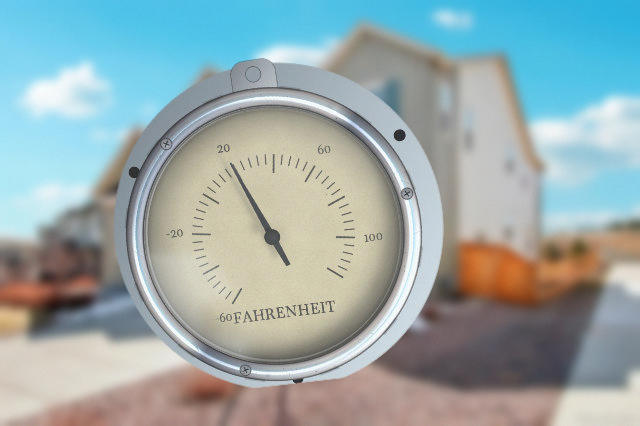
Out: 20°F
